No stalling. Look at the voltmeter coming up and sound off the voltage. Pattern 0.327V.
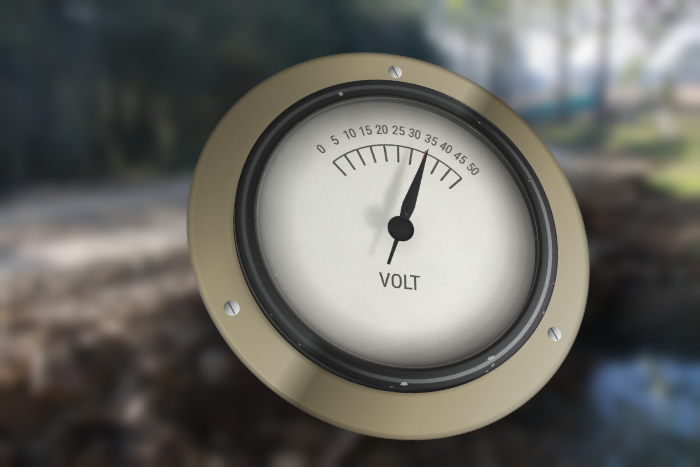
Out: 35V
